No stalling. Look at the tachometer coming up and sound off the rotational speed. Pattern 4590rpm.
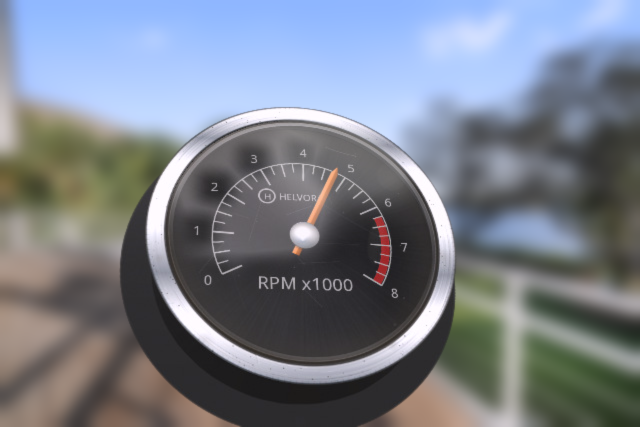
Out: 4750rpm
